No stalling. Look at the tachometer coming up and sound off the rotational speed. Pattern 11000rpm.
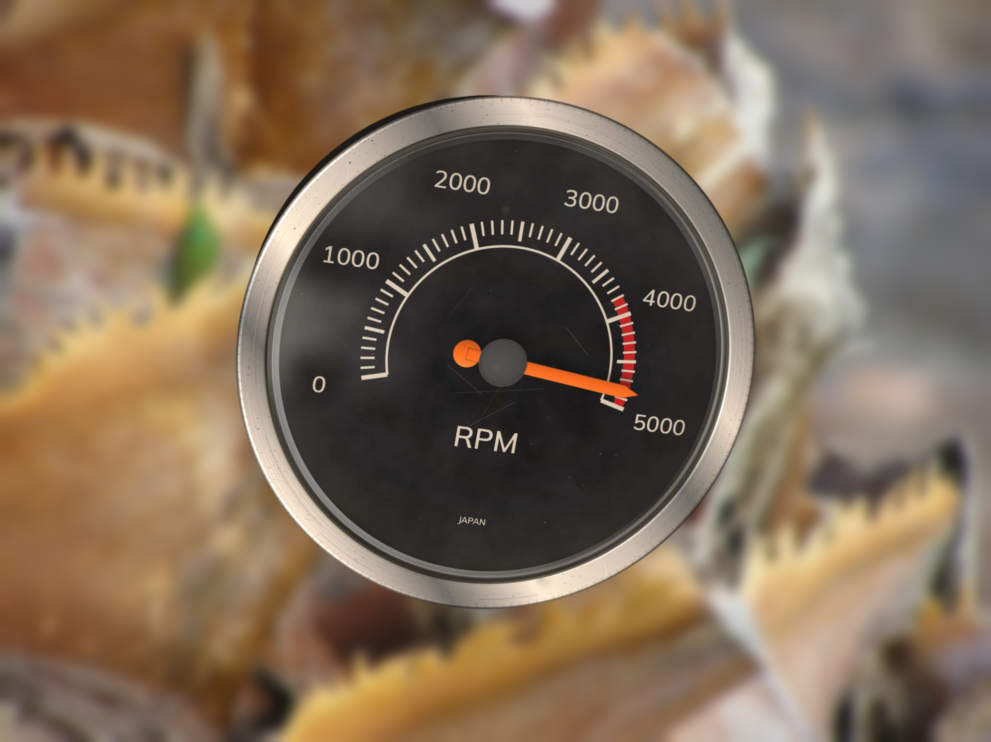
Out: 4800rpm
